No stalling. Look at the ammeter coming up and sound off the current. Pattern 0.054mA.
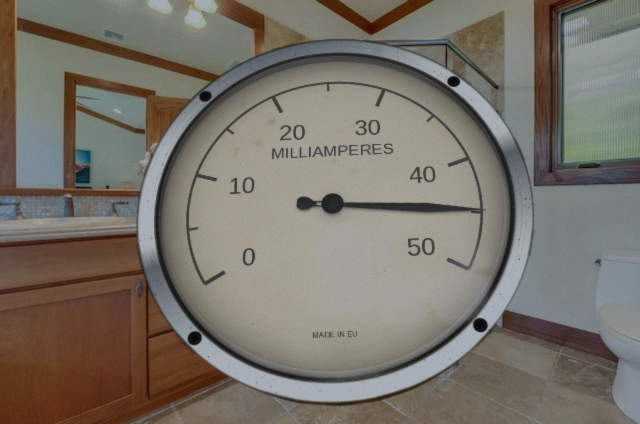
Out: 45mA
